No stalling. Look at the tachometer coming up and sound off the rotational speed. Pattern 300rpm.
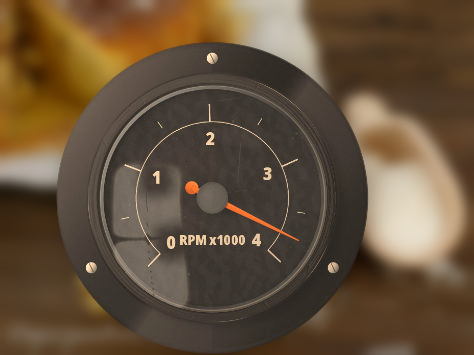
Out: 3750rpm
